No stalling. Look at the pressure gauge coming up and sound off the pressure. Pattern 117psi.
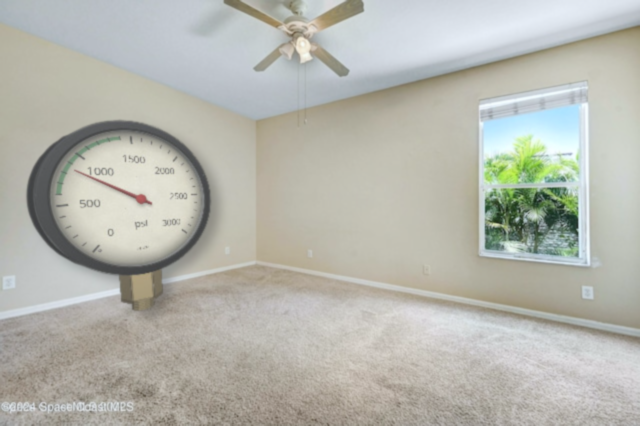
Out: 850psi
